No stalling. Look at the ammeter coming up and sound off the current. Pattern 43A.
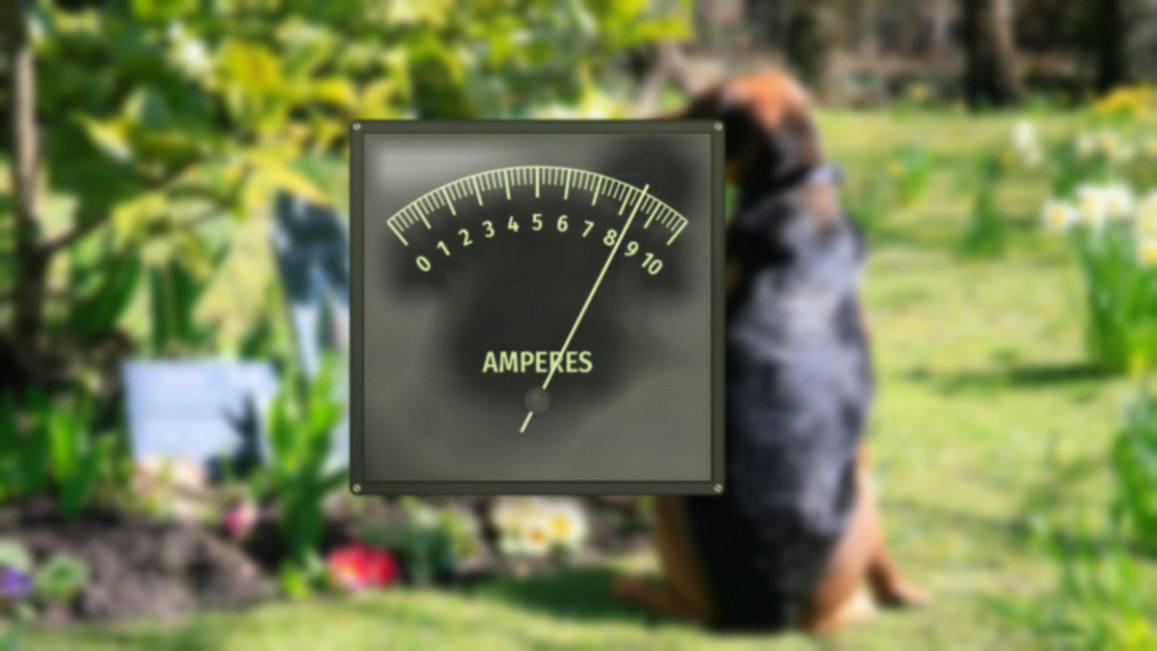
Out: 8.4A
